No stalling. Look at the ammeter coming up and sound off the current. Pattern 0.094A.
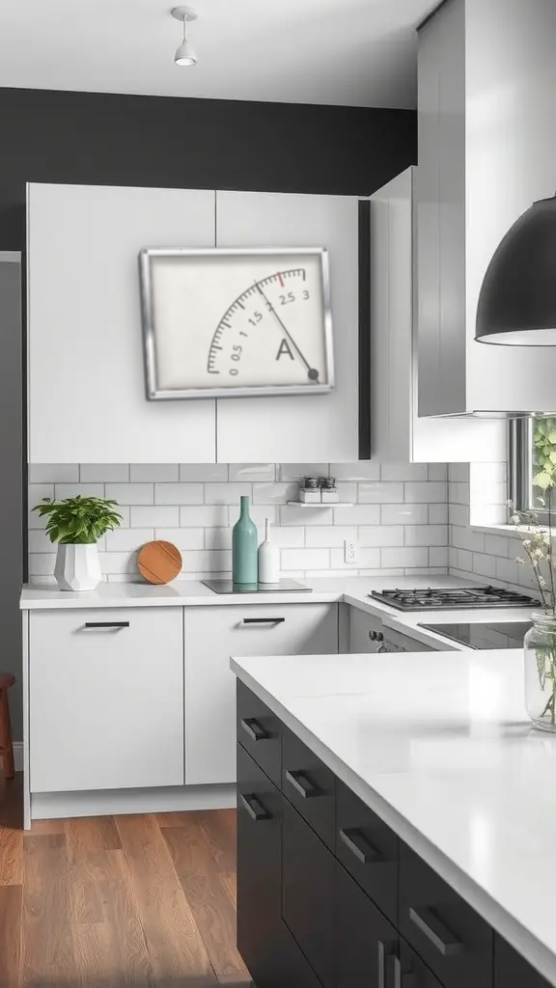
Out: 2A
